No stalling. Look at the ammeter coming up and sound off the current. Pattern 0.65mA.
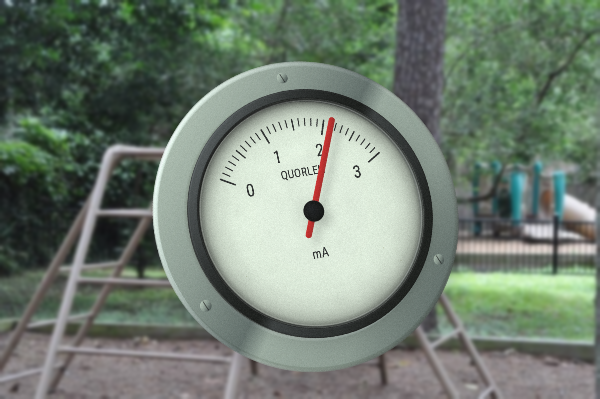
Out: 2.1mA
